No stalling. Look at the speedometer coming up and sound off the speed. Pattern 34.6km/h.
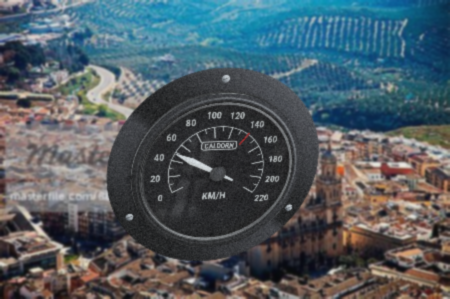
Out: 50km/h
